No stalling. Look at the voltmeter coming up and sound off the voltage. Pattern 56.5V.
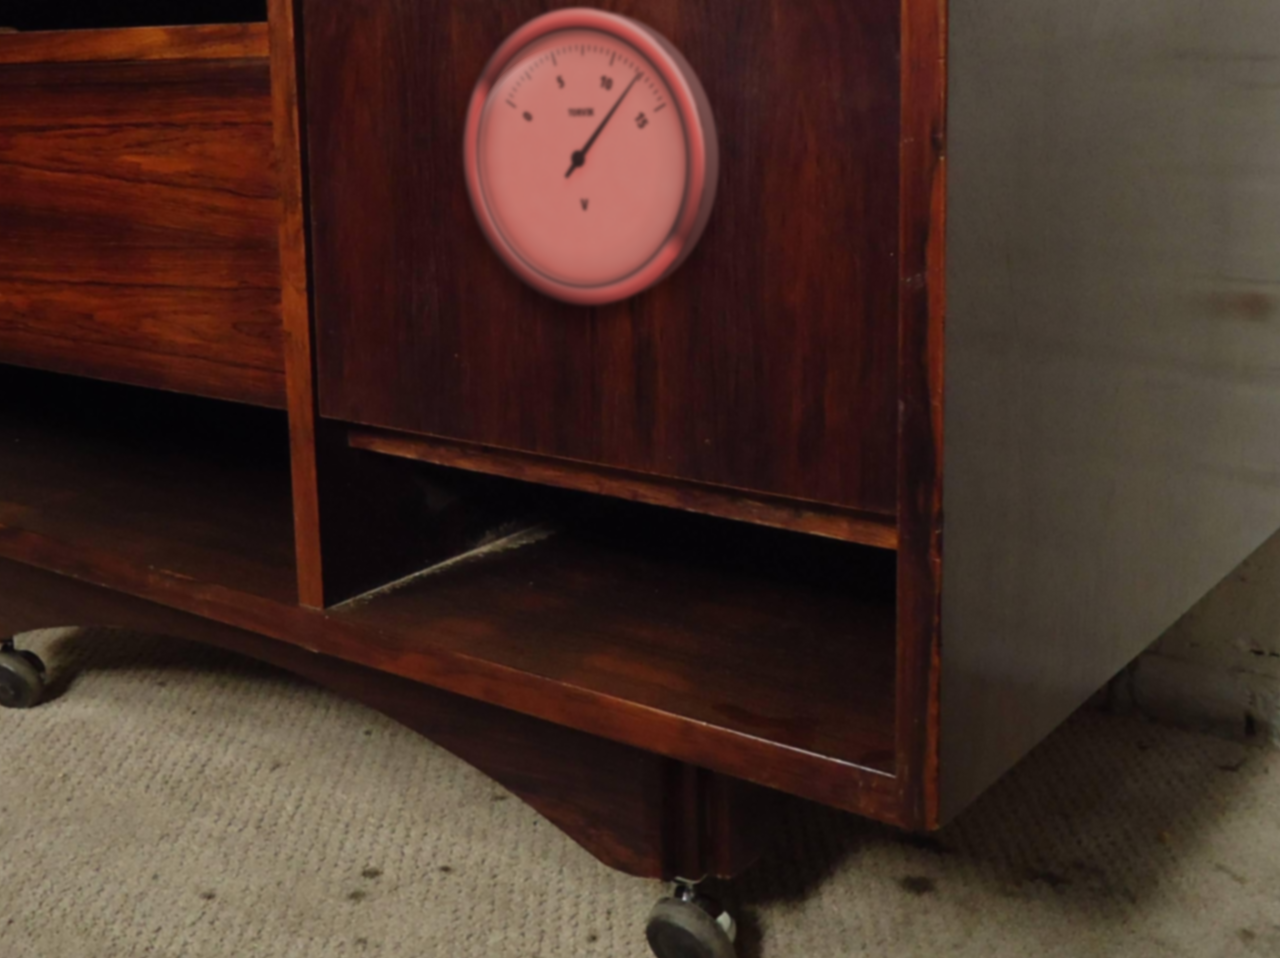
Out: 12.5V
